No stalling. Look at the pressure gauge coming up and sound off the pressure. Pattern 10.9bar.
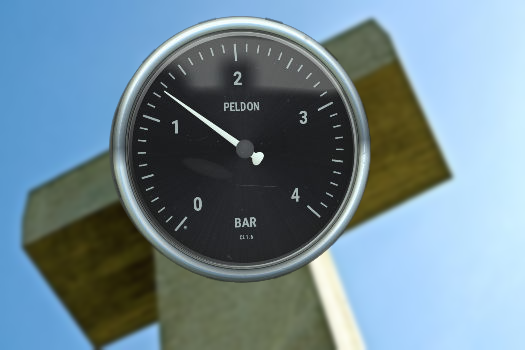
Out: 1.25bar
